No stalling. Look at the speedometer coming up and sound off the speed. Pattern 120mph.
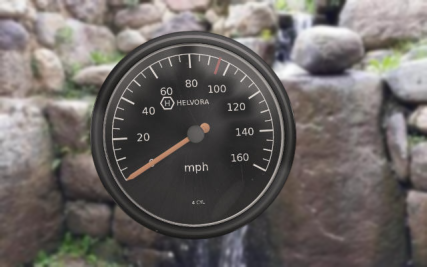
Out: 0mph
